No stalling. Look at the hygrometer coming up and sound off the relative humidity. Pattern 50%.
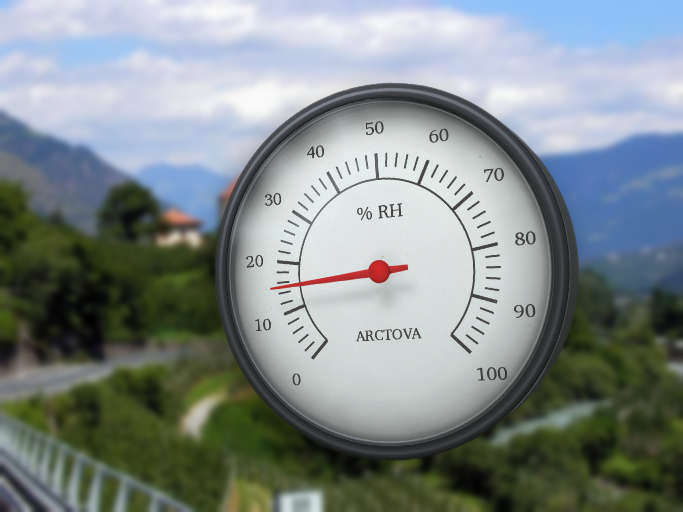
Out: 15%
